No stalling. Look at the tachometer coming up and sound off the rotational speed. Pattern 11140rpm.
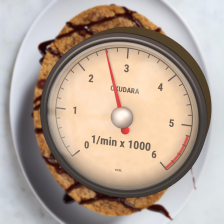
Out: 2600rpm
